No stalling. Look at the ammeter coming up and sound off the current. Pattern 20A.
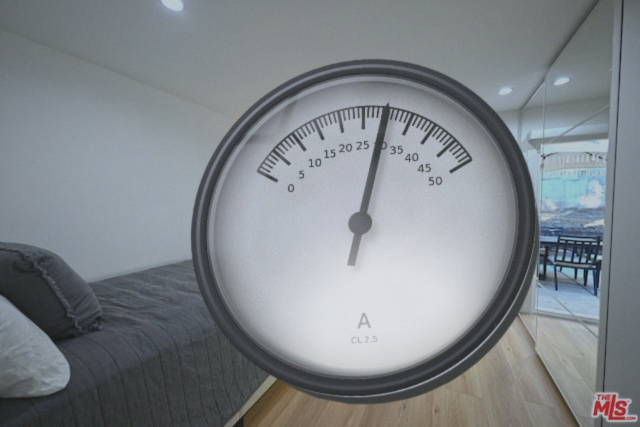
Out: 30A
